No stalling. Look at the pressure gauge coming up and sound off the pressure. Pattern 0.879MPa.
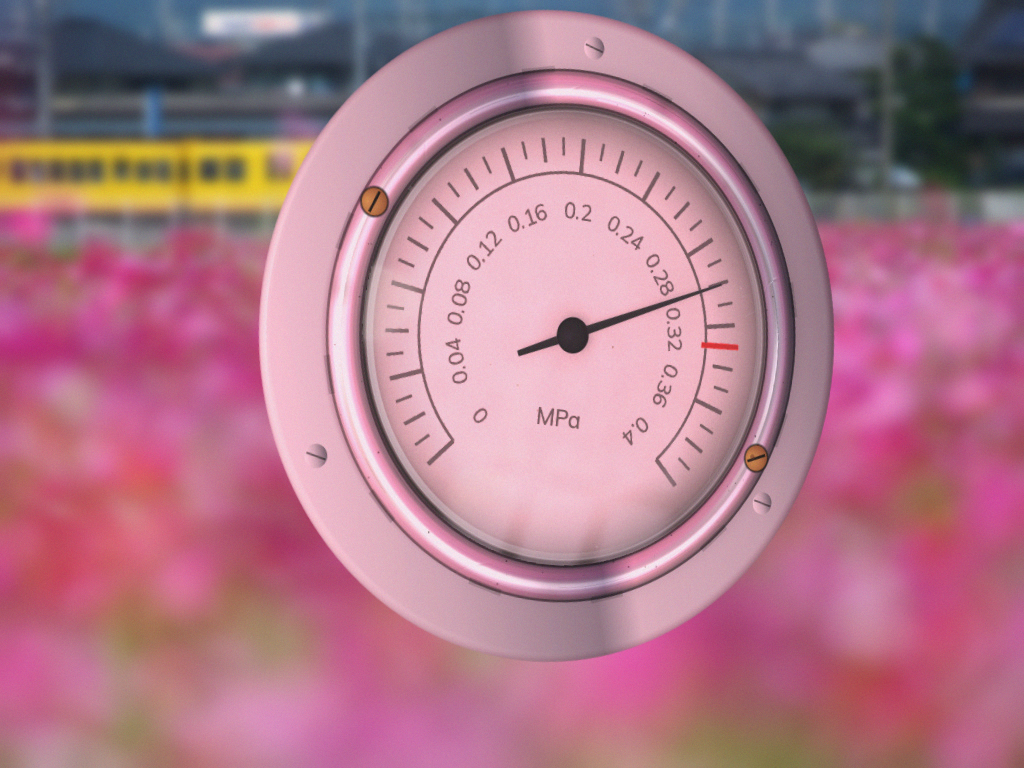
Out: 0.3MPa
